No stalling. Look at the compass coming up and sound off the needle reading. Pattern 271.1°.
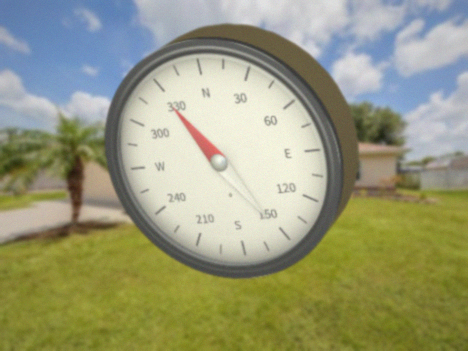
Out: 330°
